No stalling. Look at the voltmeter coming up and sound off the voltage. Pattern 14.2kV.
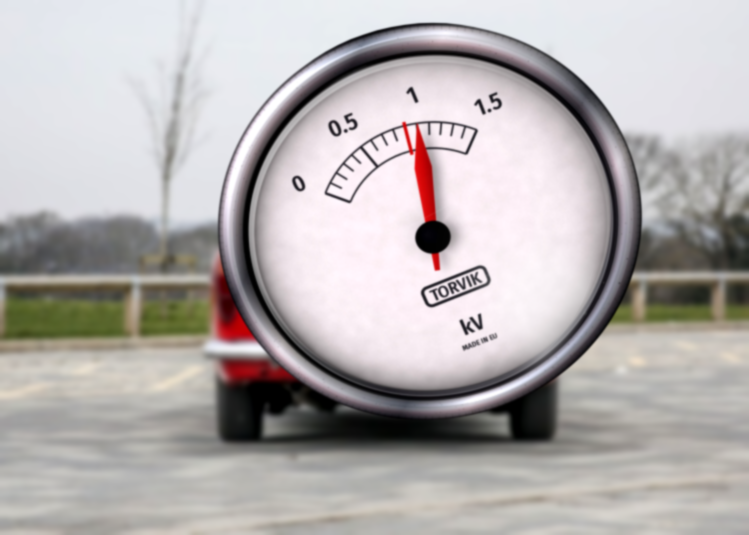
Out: 1kV
